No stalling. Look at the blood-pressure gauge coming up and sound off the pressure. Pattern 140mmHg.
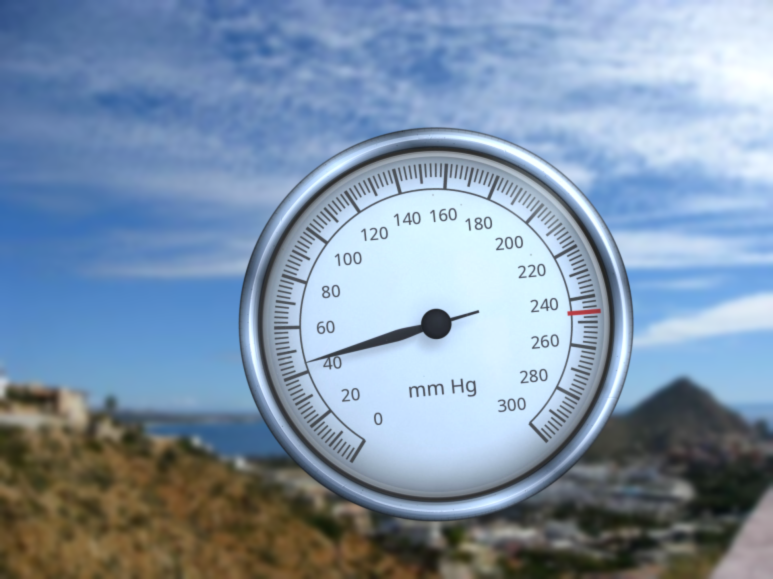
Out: 44mmHg
